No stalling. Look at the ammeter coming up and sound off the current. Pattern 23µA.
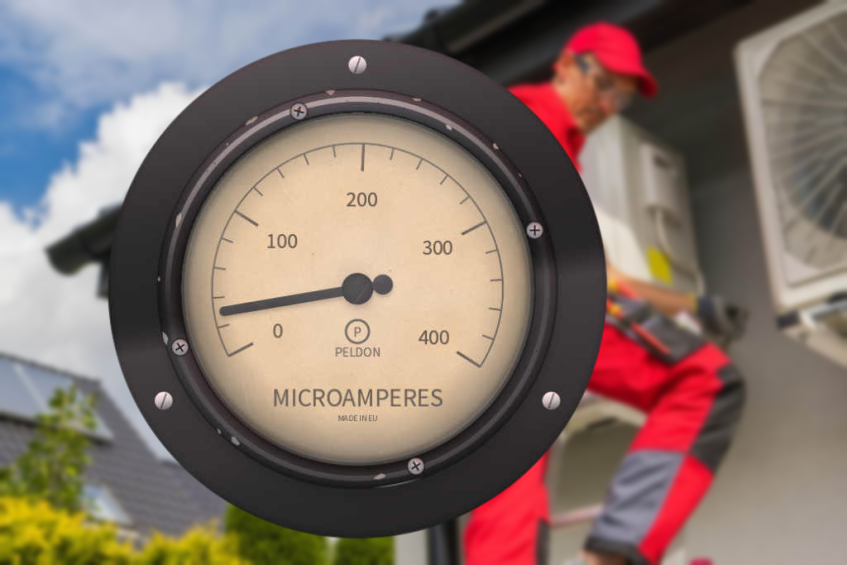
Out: 30µA
